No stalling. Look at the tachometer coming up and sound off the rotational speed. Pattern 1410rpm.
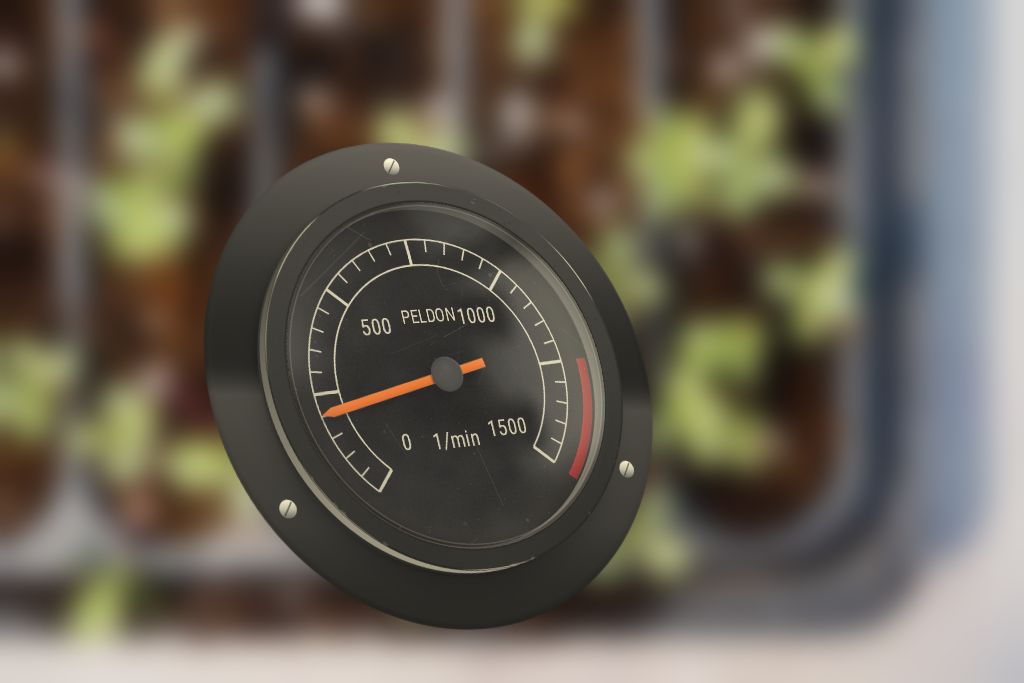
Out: 200rpm
